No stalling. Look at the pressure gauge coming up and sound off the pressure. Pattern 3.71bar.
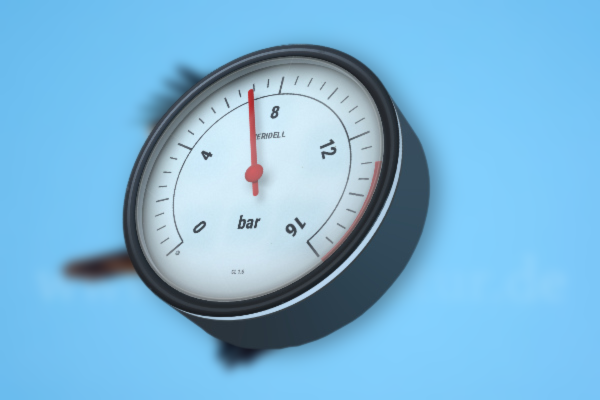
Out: 7bar
